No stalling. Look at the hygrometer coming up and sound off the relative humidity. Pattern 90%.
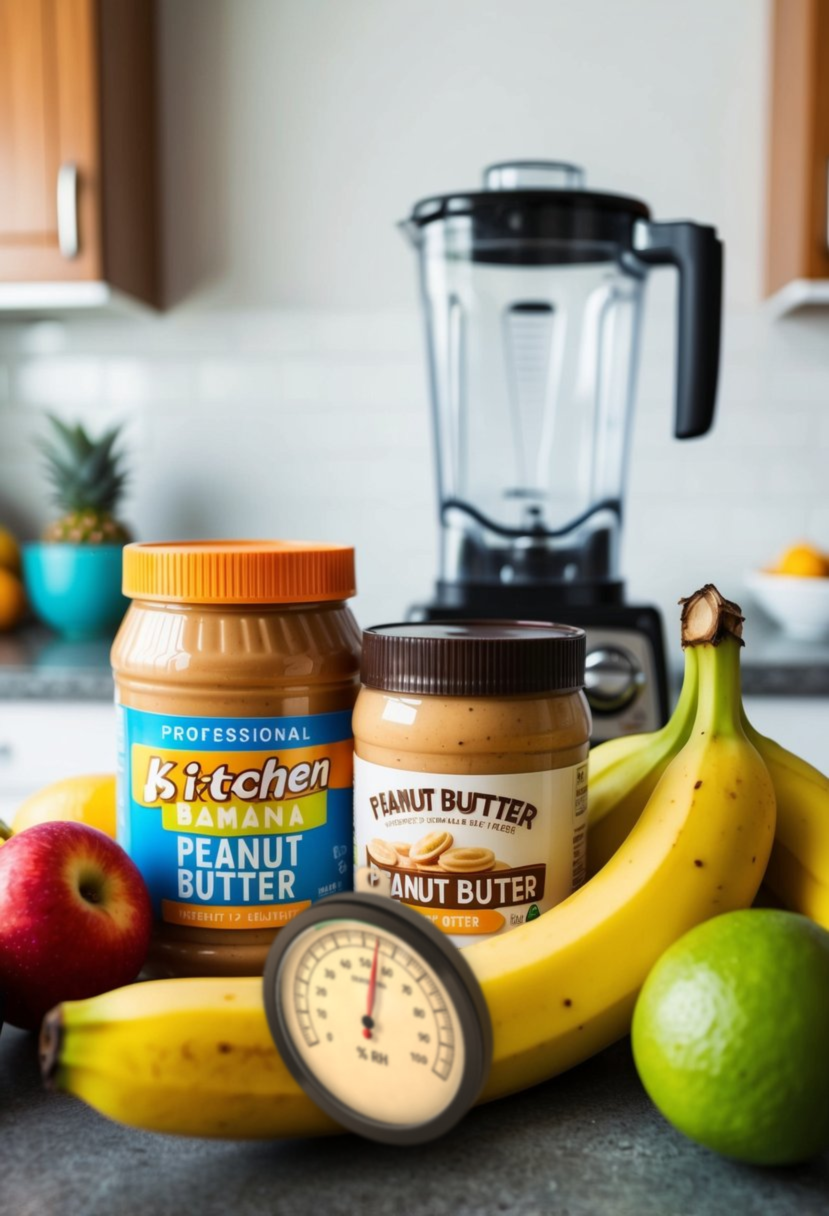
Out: 55%
